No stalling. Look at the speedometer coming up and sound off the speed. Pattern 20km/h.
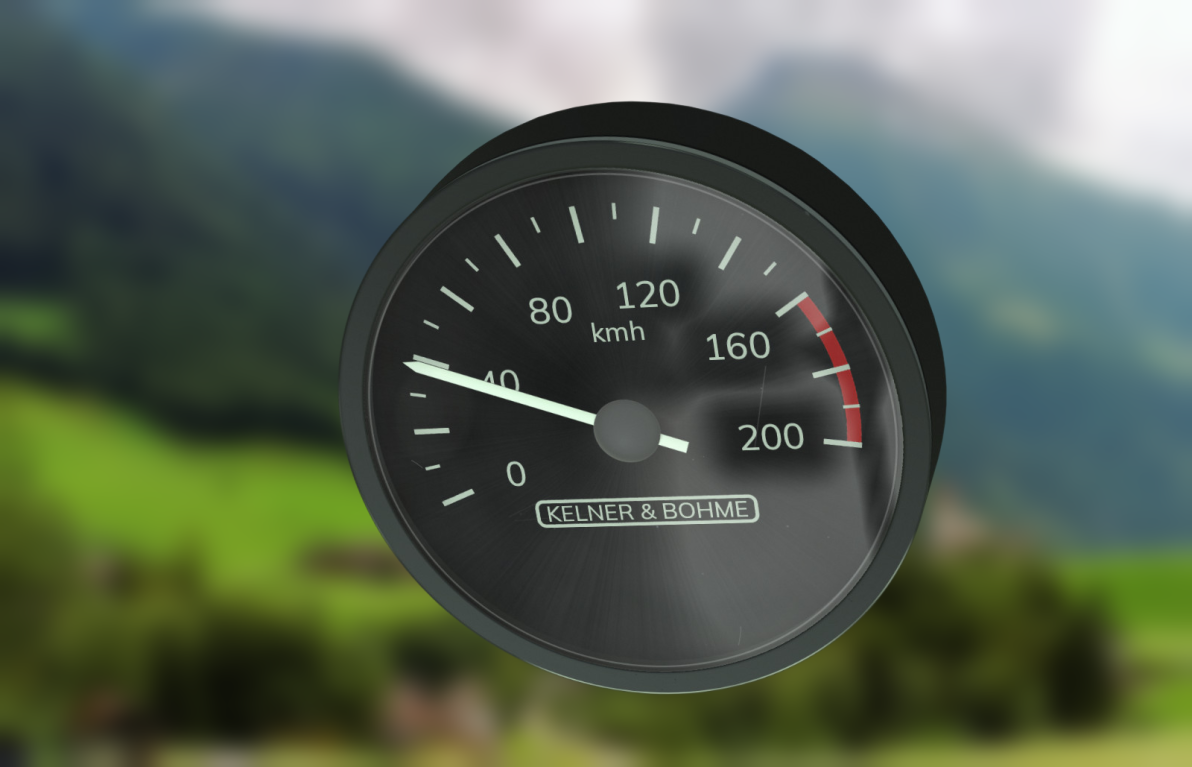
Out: 40km/h
